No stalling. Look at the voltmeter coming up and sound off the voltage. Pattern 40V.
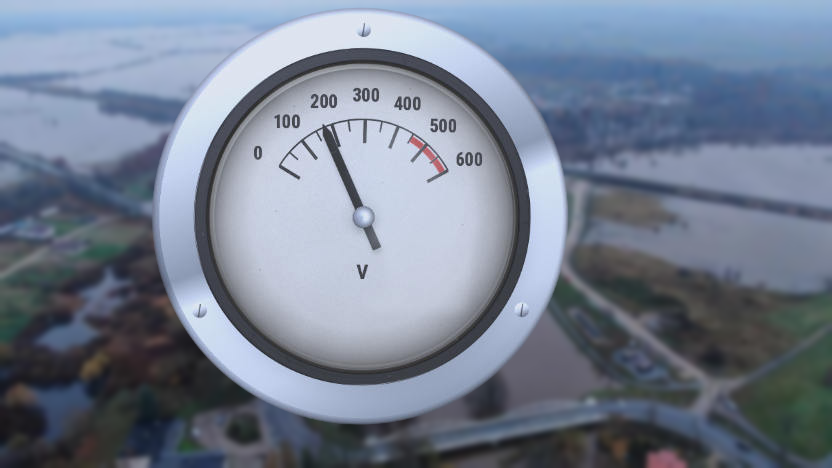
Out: 175V
